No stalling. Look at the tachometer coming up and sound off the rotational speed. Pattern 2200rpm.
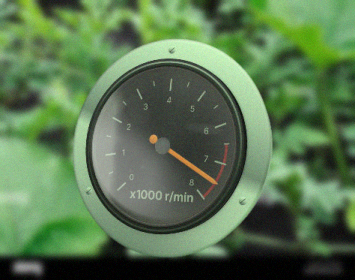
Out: 7500rpm
